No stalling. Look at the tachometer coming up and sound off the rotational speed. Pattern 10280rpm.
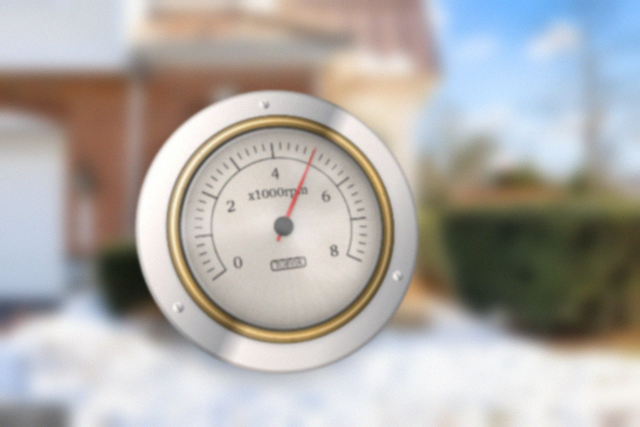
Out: 5000rpm
